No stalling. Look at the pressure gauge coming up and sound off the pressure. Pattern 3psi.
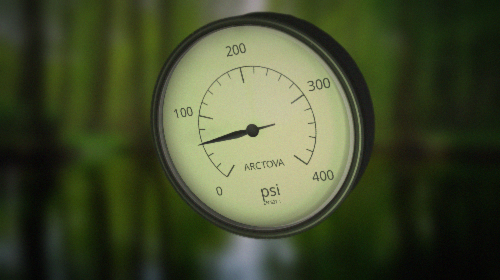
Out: 60psi
